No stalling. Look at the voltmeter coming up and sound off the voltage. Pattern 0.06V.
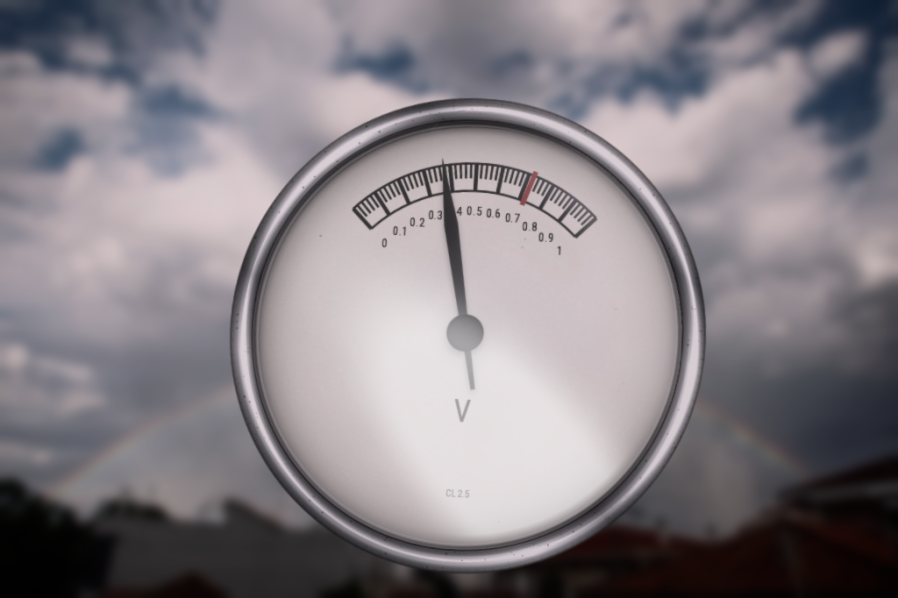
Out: 0.38V
